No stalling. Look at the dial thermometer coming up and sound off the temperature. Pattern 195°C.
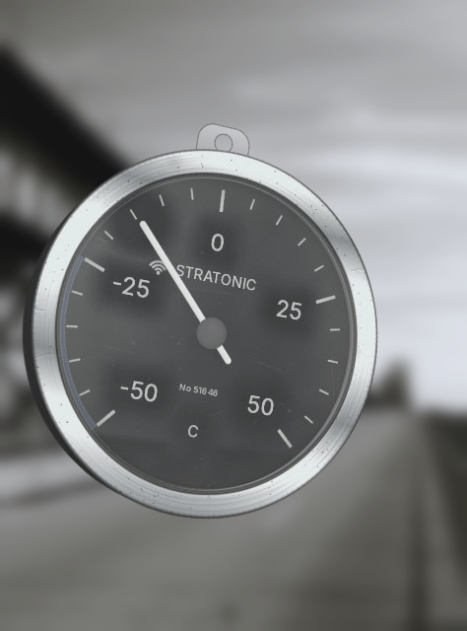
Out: -15°C
